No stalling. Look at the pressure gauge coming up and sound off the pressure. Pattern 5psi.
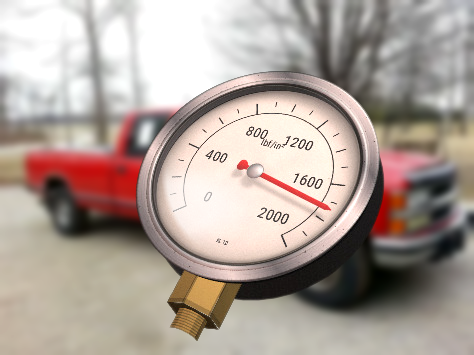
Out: 1750psi
